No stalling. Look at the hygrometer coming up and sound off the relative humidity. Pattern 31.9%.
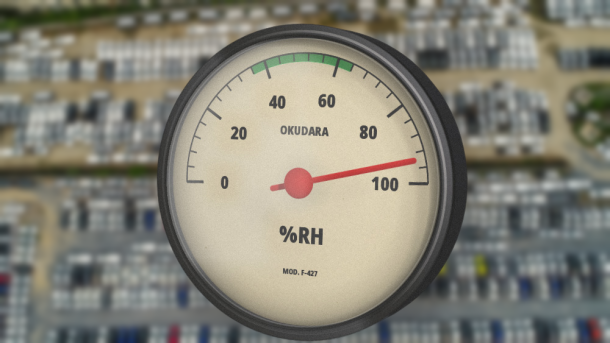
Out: 94%
